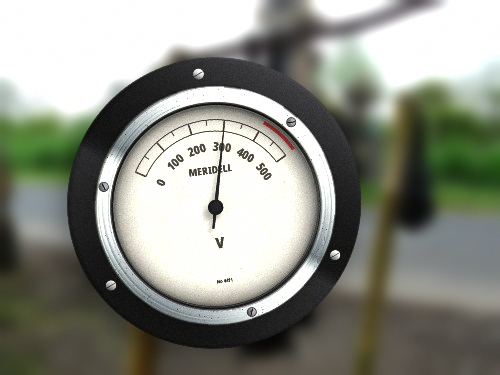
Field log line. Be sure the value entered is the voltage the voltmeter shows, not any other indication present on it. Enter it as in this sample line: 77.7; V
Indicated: 300; V
